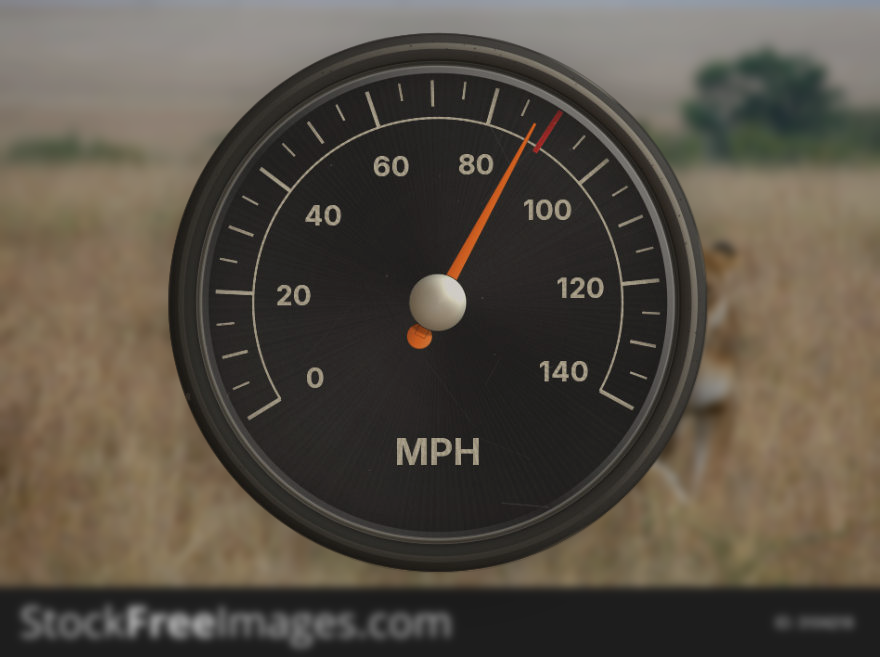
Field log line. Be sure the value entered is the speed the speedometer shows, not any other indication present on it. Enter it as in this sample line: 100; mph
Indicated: 87.5; mph
